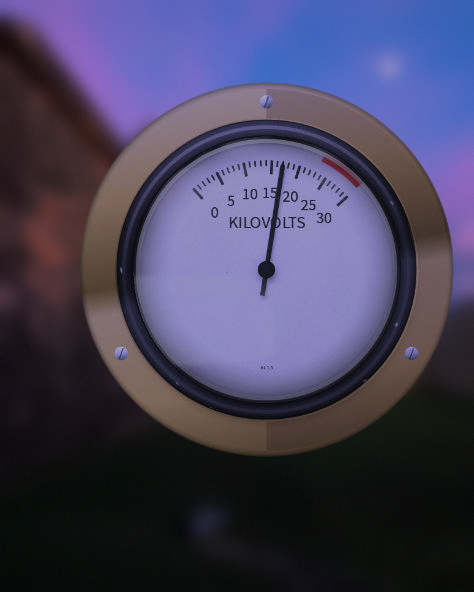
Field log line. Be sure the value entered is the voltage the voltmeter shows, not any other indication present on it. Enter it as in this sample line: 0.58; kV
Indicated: 17; kV
